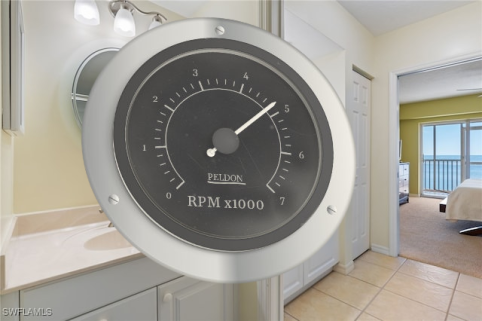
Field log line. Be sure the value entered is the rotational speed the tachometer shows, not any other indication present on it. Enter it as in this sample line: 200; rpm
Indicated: 4800; rpm
